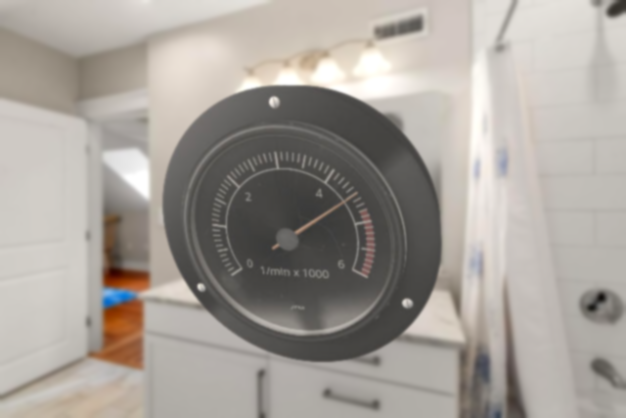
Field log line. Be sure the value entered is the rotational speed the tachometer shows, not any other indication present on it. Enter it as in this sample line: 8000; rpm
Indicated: 4500; rpm
